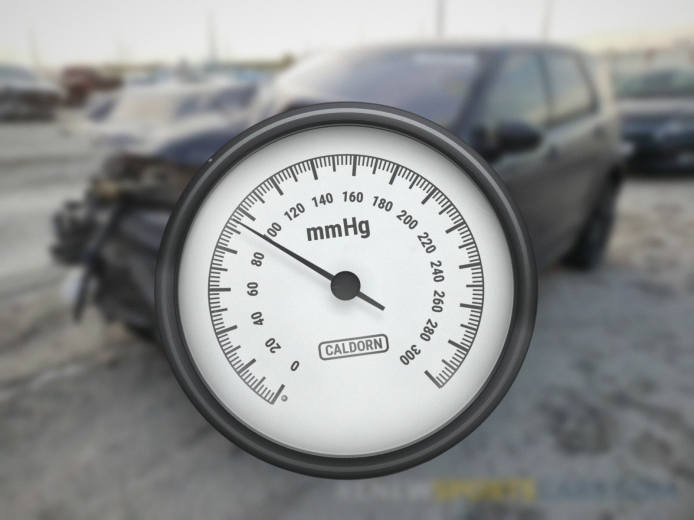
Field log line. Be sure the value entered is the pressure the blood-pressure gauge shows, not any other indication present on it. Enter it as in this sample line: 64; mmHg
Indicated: 94; mmHg
